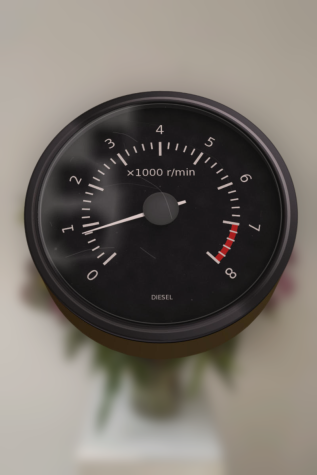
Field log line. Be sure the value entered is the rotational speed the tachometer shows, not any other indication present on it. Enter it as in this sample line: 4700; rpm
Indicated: 800; rpm
